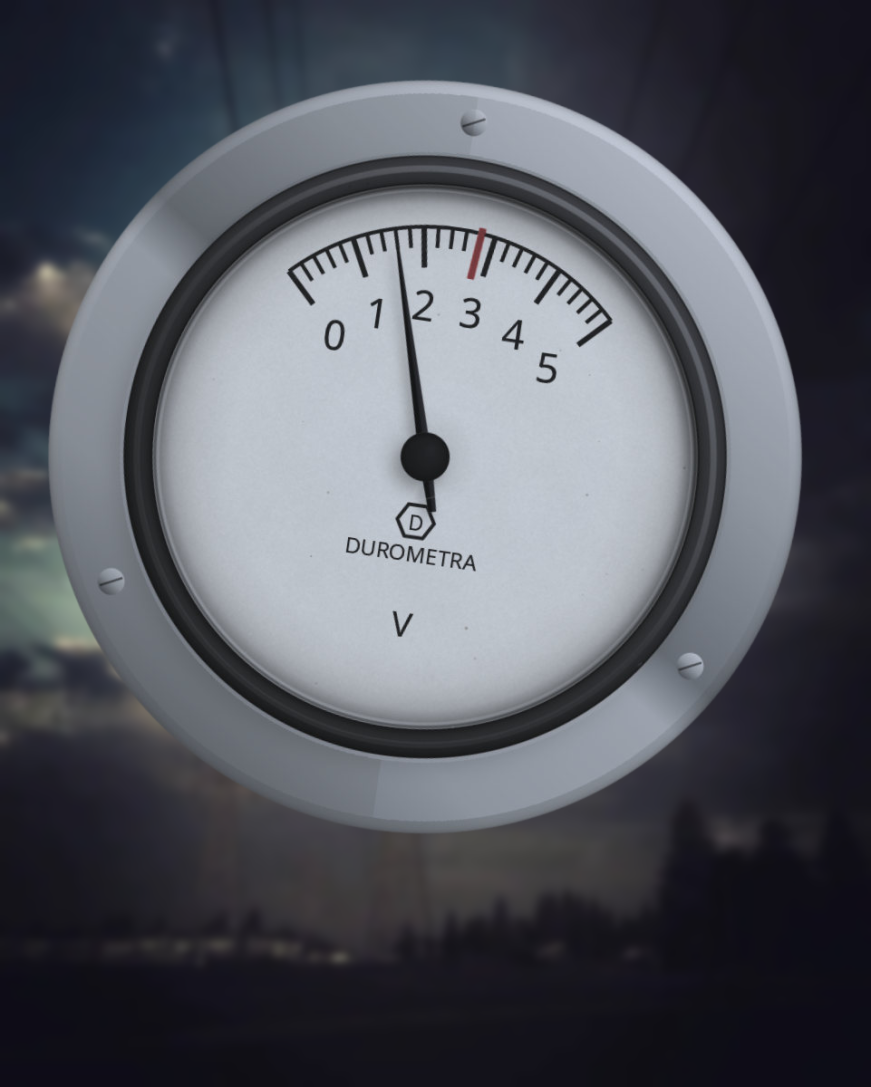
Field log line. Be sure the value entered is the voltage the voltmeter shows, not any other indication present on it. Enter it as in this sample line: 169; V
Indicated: 1.6; V
